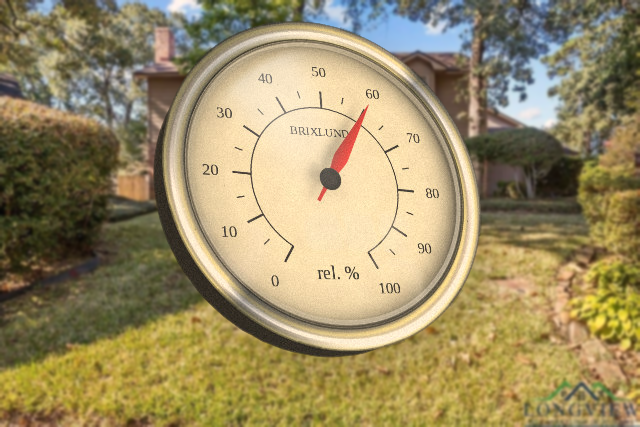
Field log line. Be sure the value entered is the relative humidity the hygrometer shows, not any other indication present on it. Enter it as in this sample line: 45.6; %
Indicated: 60; %
